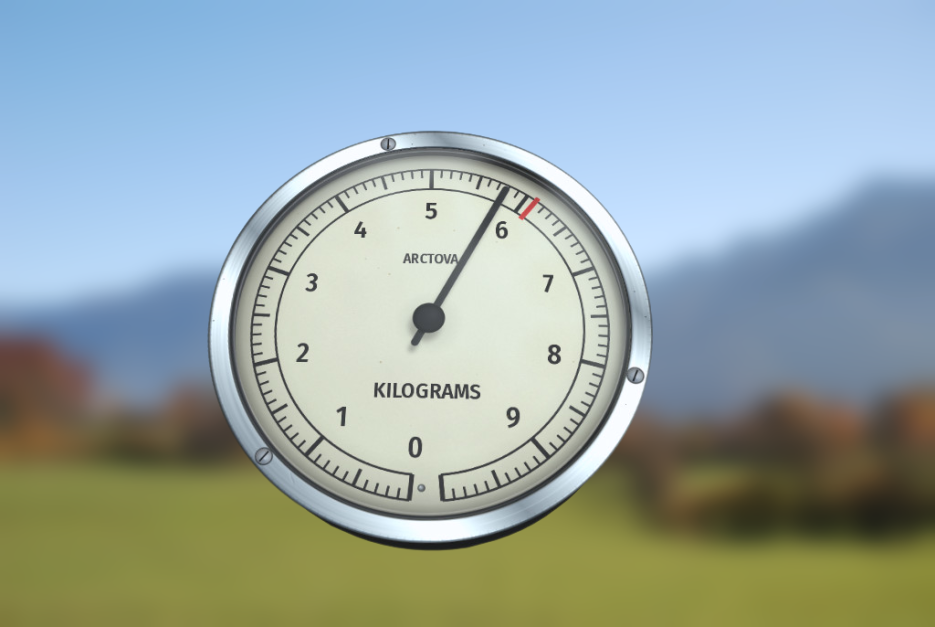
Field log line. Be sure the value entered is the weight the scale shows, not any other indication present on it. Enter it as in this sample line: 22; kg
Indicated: 5.8; kg
